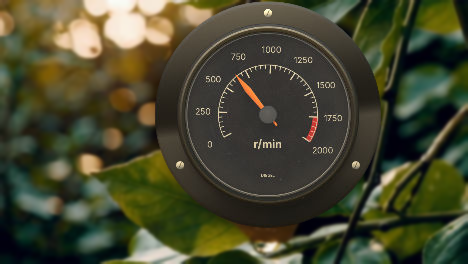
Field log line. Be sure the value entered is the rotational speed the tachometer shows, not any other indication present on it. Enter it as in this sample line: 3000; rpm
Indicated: 650; rpm
